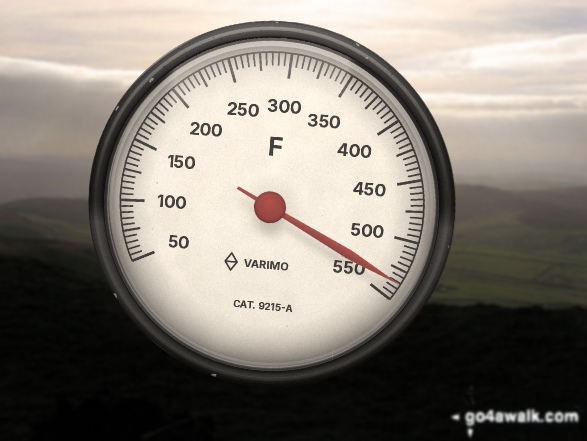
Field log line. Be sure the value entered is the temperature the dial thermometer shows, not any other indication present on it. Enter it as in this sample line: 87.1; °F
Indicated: 535; °F
